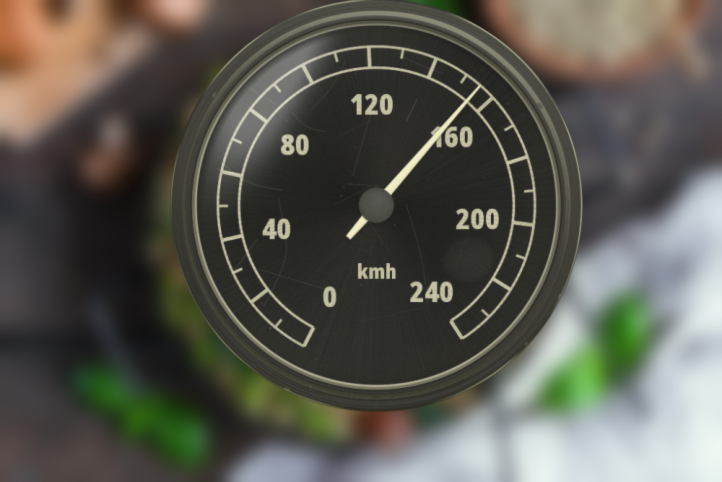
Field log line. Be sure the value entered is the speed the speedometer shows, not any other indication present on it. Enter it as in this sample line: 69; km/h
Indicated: 155; km/h
